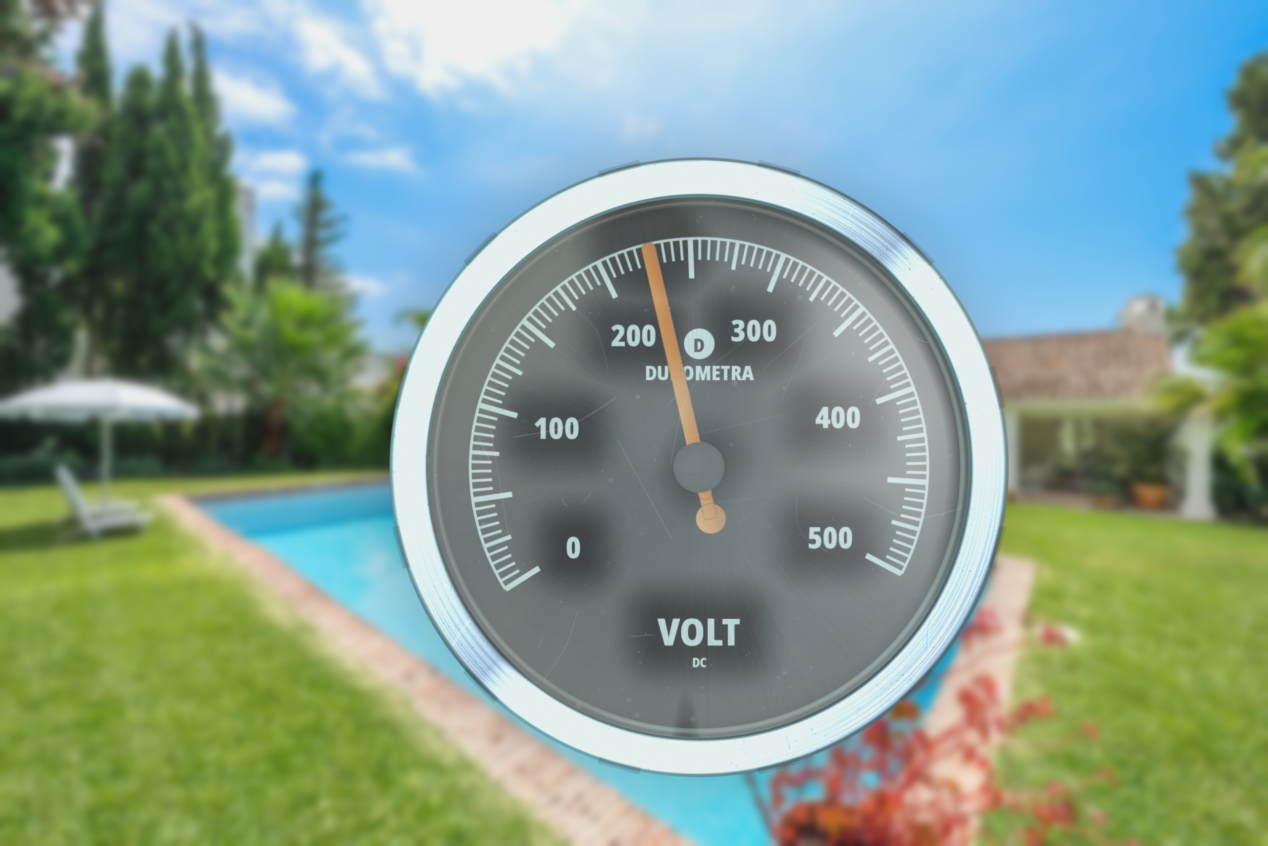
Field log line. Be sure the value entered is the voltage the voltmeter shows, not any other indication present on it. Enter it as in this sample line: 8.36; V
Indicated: 227.5; V
